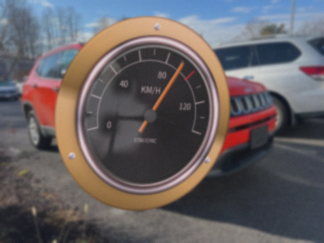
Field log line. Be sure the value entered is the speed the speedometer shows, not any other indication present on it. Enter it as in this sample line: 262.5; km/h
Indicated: 90; km/h
